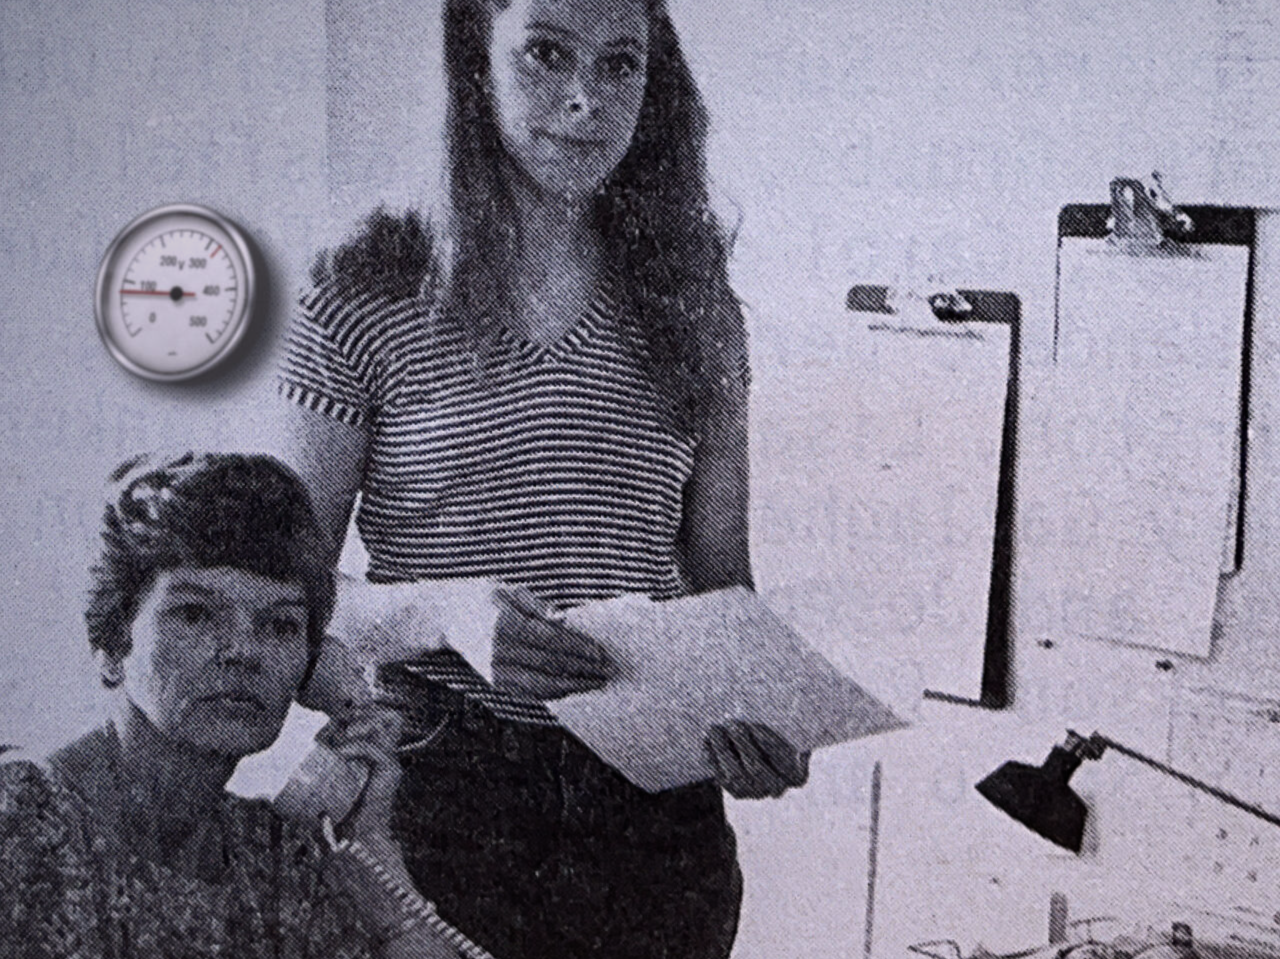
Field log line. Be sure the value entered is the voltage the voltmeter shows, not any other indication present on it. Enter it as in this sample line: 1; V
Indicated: 80; V
